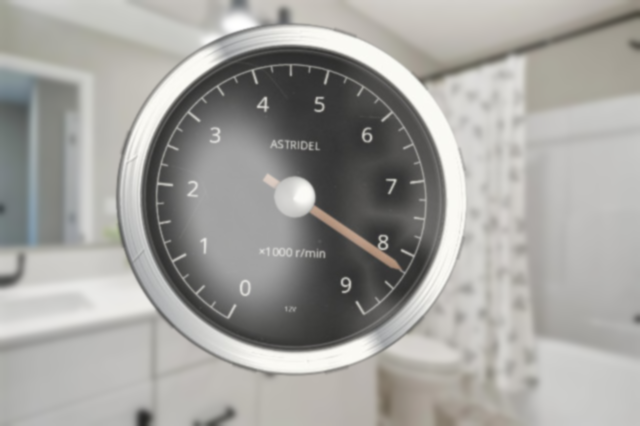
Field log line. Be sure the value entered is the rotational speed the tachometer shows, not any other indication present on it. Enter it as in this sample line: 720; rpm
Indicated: 8250; rpm
